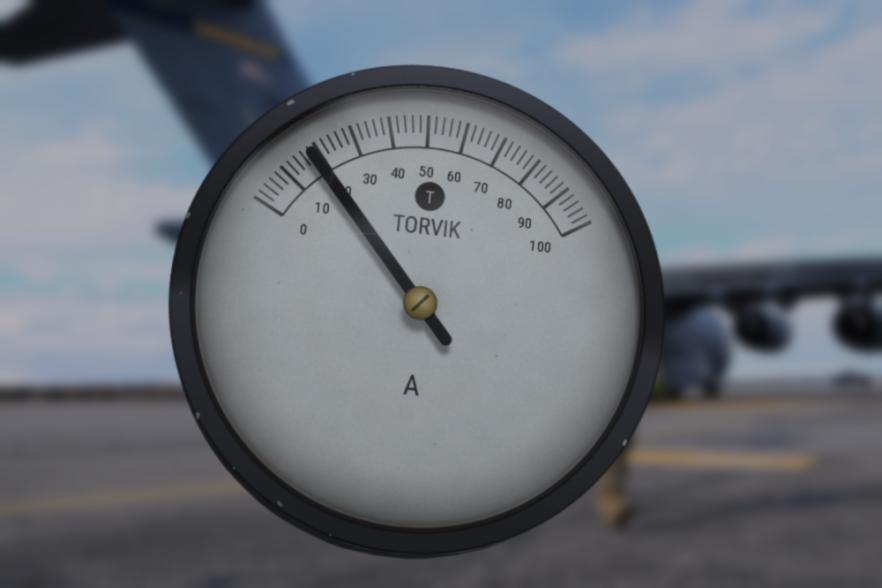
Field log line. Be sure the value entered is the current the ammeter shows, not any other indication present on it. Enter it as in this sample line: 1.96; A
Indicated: 18; A
